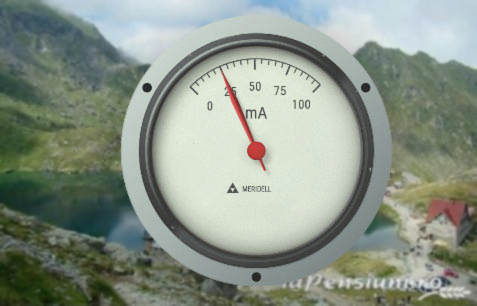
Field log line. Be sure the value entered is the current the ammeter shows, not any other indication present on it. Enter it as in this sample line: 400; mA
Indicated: 25; mA
